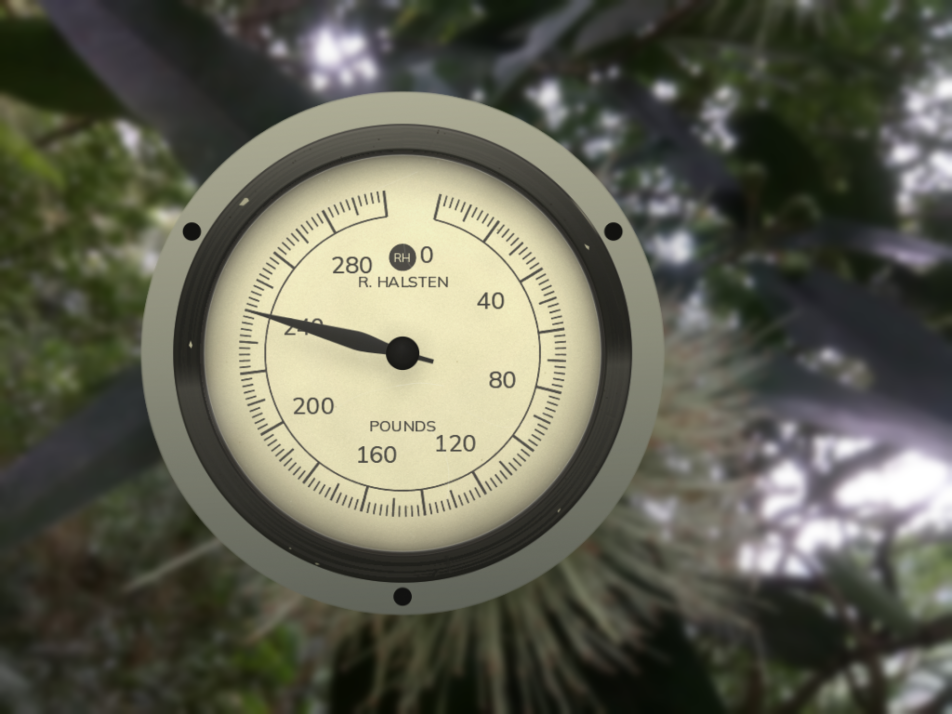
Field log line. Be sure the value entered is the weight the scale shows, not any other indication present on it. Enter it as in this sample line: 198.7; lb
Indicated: 240; lb
